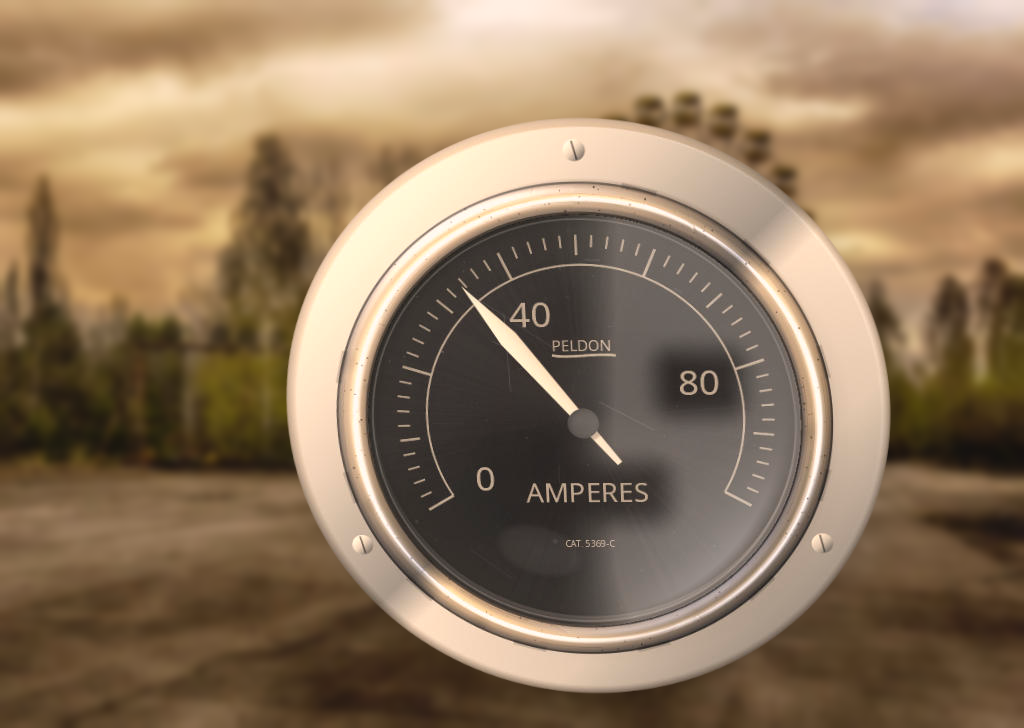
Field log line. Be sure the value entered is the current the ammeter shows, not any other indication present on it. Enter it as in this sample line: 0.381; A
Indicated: 34; A
